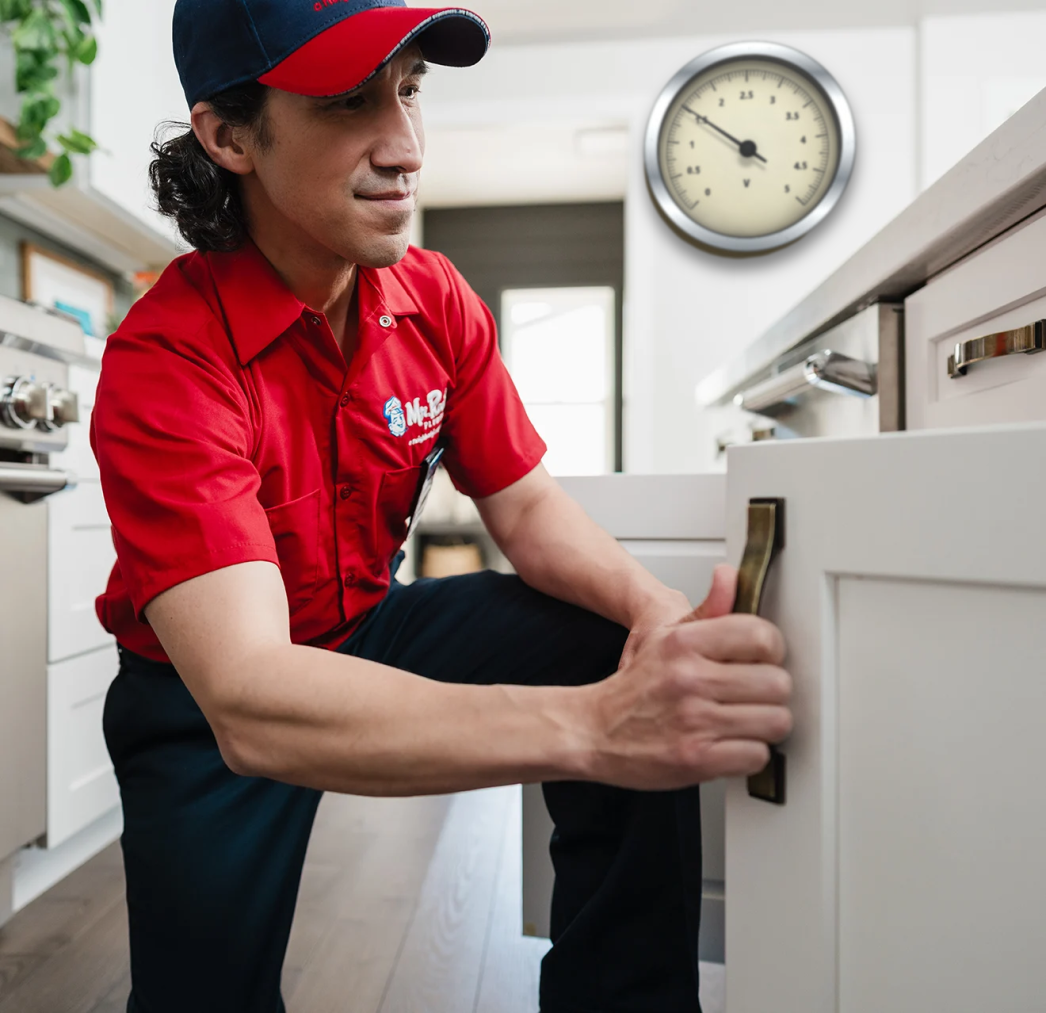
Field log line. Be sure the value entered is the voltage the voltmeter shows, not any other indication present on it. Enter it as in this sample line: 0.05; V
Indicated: 1.5; V
